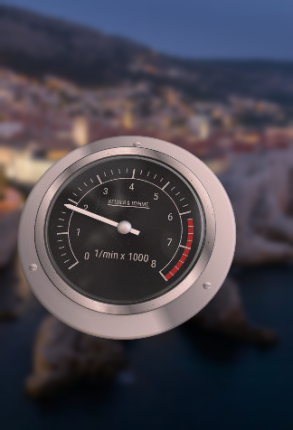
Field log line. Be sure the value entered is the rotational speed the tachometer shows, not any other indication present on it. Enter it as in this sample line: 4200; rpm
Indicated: 1800; rpm
